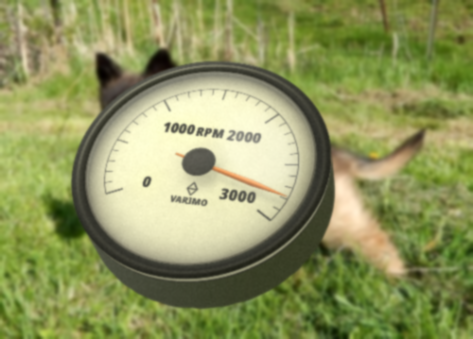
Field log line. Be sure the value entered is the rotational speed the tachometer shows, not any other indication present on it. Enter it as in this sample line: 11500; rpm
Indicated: 2800; rpm
